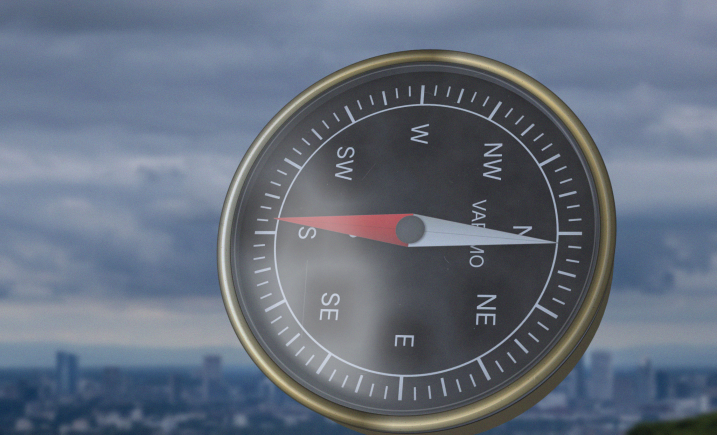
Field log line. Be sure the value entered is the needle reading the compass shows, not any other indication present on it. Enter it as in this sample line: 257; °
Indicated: 185; °
